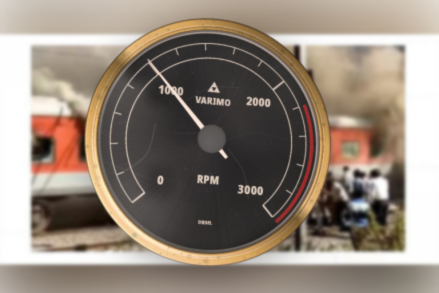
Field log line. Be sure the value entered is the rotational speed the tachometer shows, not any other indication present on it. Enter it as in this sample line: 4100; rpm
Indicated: 1000; rpm
